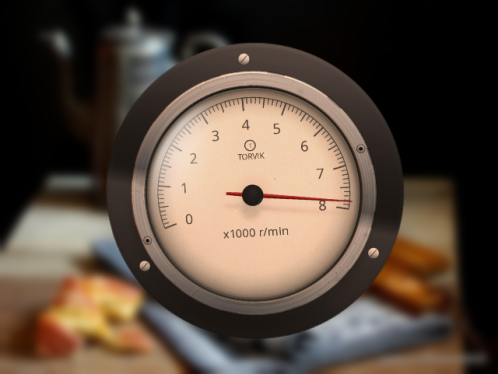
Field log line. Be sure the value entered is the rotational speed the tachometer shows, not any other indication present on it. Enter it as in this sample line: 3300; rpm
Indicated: 7800; rpm
